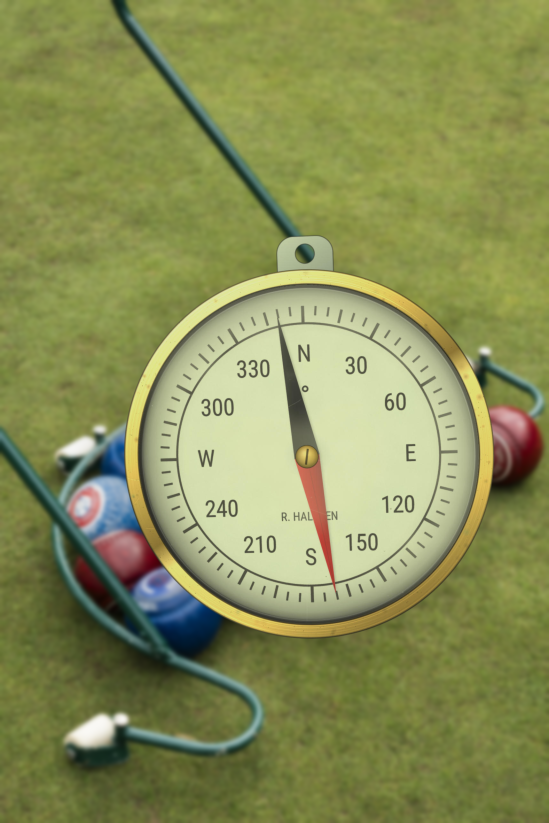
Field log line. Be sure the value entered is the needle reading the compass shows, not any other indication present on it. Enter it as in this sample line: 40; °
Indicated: 170; °
